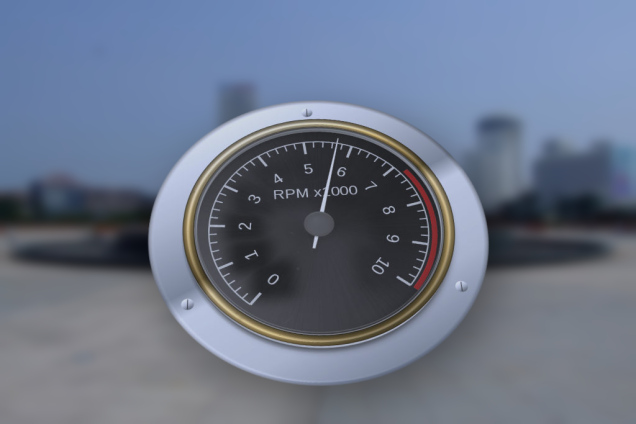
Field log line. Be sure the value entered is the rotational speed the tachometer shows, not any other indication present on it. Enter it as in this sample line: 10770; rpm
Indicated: 5700; rpm
